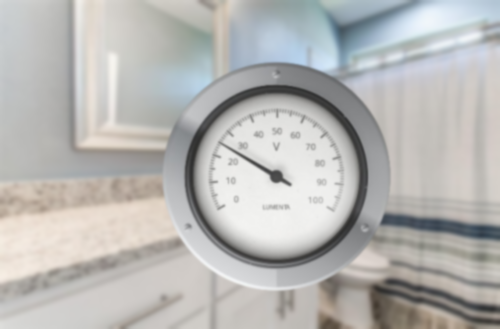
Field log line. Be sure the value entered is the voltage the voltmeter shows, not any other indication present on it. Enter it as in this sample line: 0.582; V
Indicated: 25; V
